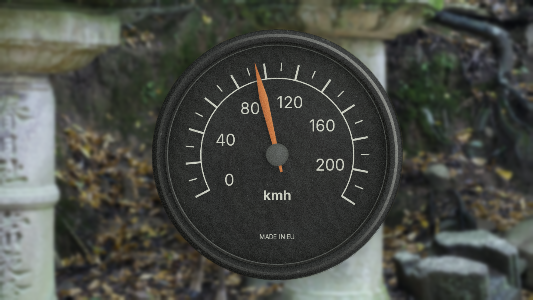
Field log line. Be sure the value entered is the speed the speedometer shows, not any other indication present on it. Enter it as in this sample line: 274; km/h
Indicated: 95; km/h
